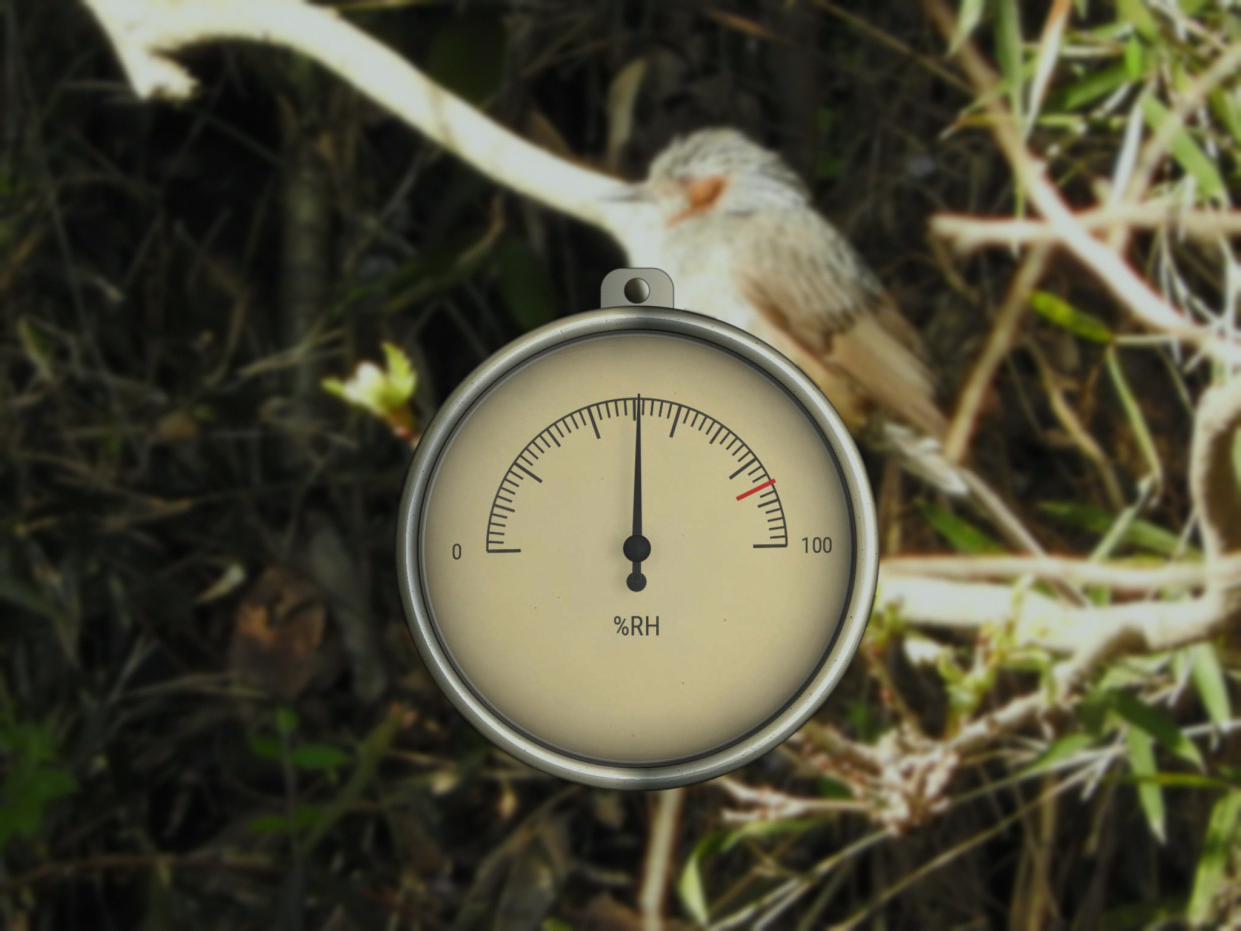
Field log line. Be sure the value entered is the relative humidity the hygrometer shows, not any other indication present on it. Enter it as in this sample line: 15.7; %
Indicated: 51; %
